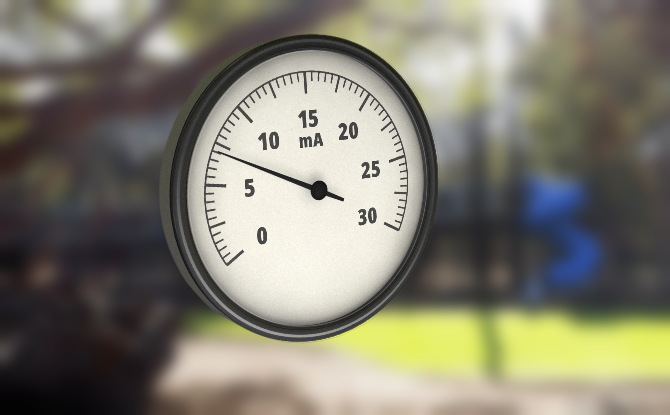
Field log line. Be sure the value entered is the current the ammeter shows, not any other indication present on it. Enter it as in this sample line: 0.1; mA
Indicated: 7; mA
